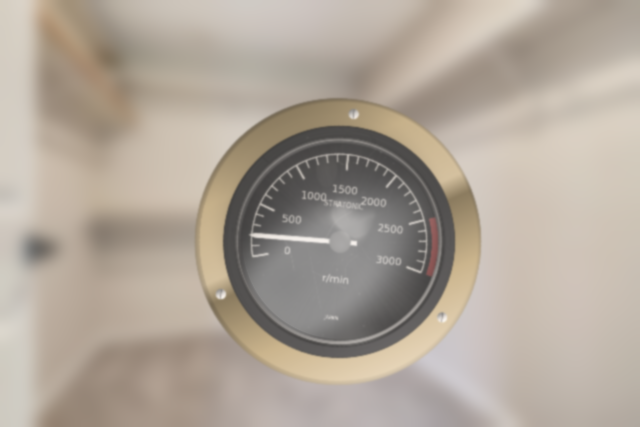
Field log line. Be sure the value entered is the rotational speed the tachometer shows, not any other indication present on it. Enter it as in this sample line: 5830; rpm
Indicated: 200; rpm
